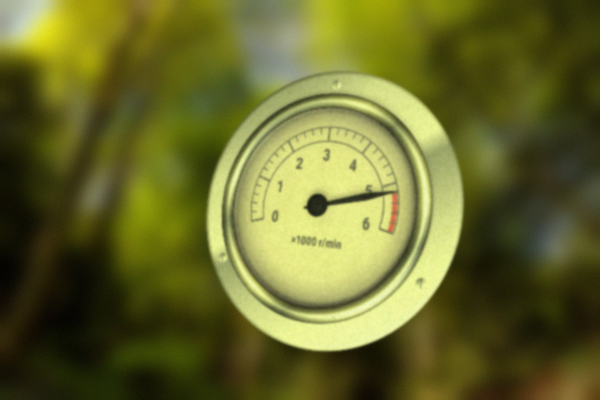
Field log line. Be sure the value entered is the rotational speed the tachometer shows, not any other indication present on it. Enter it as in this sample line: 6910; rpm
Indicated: 5200; rpm
